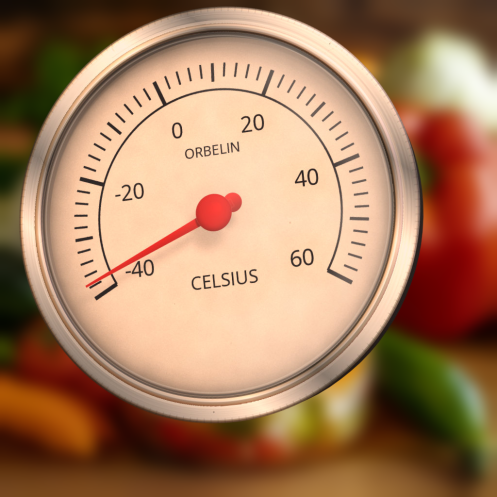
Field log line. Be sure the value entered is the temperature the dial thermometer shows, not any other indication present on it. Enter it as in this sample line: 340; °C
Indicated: -38; °C
